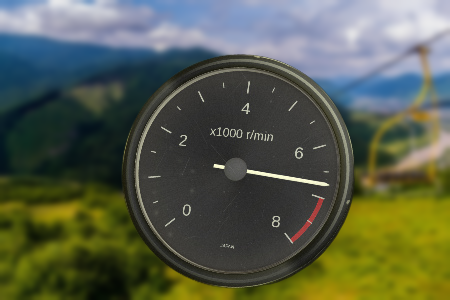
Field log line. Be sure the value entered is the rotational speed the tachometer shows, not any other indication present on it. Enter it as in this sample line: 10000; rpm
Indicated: 6750; rpm
